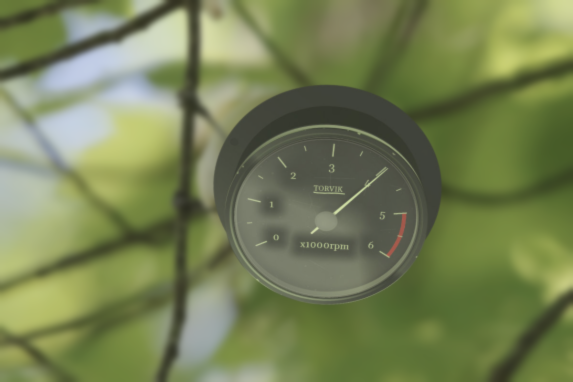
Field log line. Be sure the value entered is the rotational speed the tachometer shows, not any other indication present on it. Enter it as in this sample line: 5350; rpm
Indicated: 4000; rpm
